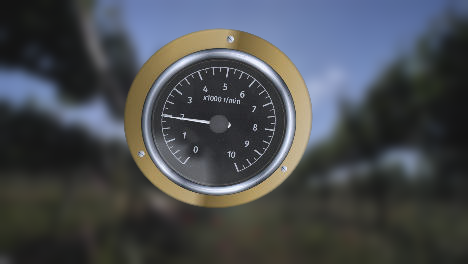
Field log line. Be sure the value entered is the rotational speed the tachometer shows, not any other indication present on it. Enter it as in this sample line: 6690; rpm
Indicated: 2000; rpm
